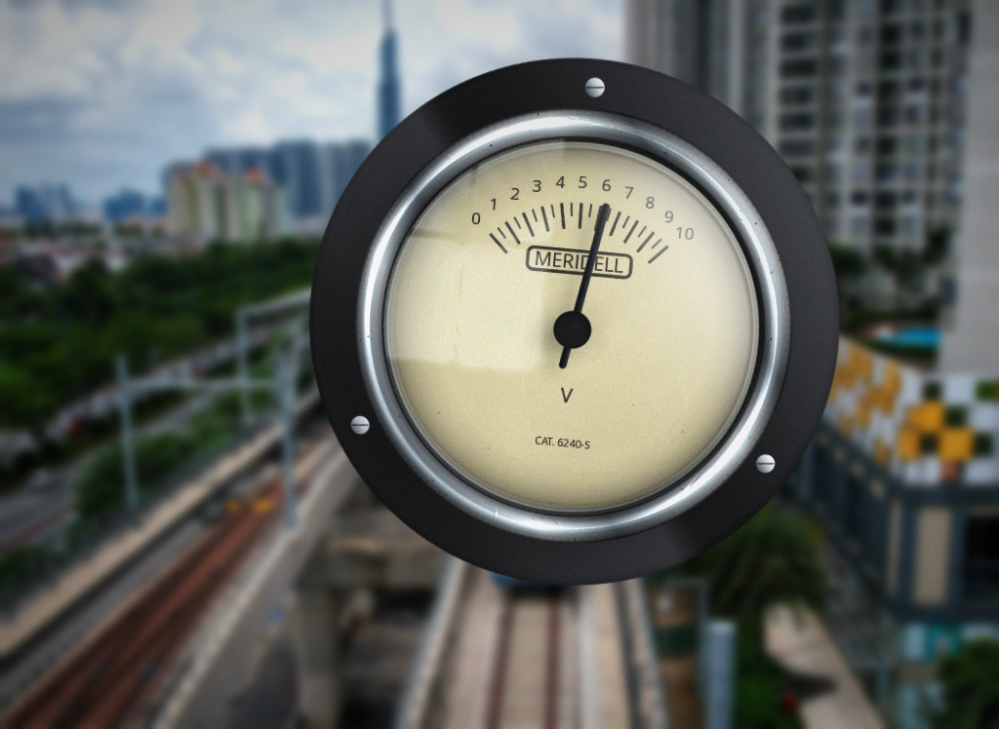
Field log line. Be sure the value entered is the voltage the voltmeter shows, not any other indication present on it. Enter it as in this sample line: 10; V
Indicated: 6.25; V
